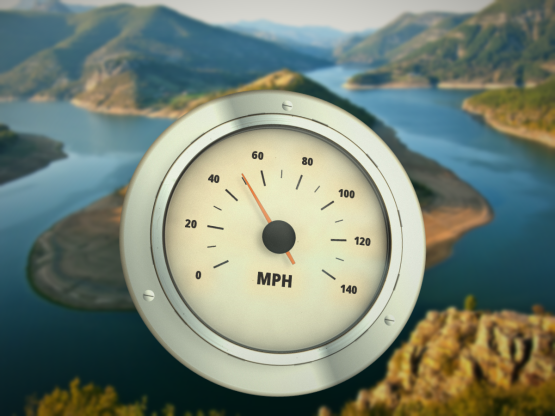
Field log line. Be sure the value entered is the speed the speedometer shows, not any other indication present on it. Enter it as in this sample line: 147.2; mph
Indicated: 50; mph
